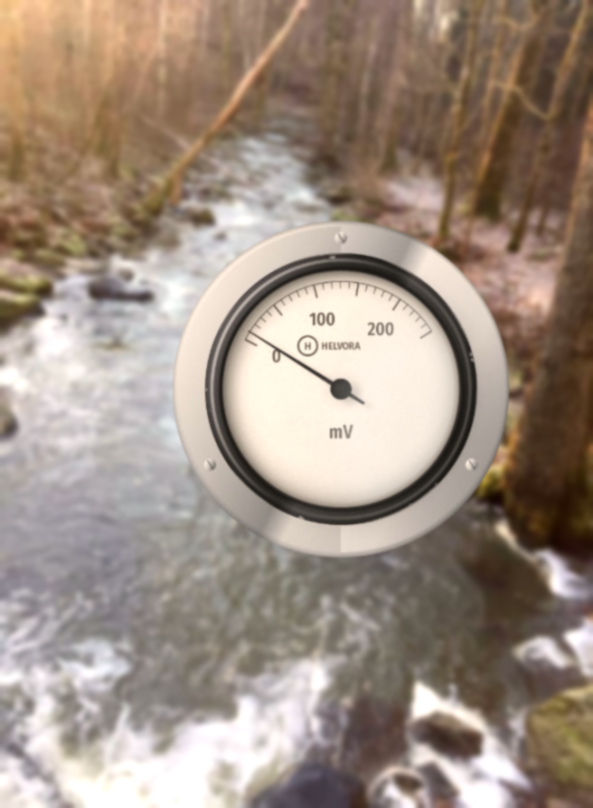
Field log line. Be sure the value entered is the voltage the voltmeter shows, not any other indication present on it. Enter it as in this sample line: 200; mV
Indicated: 10; mV
